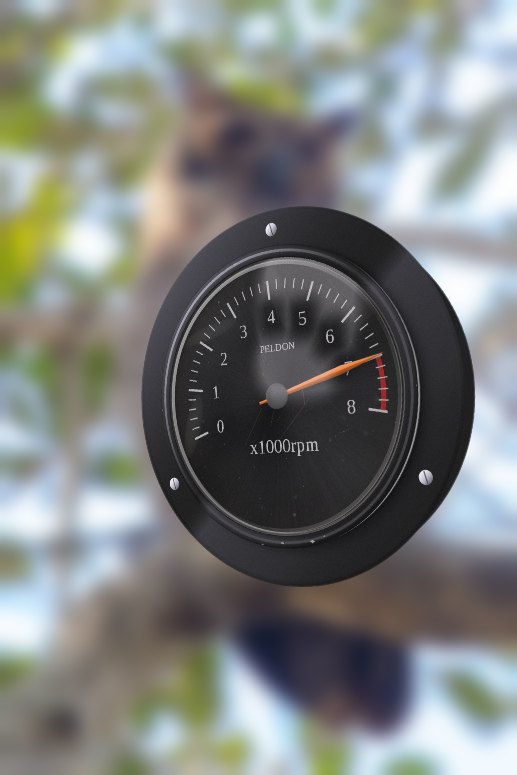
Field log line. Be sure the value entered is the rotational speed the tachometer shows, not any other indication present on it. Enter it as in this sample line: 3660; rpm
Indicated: 7000; rpm
